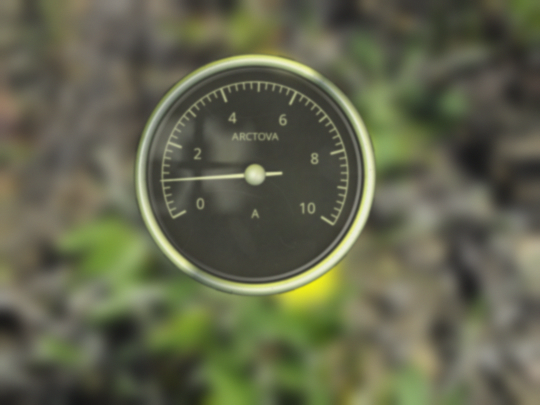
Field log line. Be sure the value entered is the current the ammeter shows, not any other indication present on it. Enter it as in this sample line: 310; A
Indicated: 1; A
